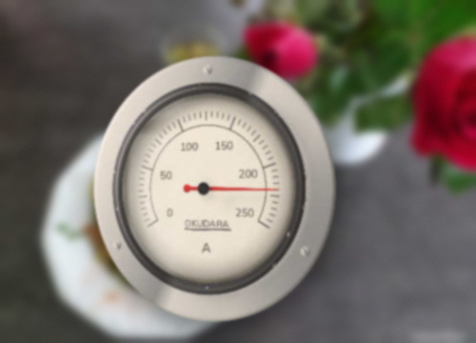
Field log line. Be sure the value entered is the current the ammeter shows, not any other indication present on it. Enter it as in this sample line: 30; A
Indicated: 220; A
